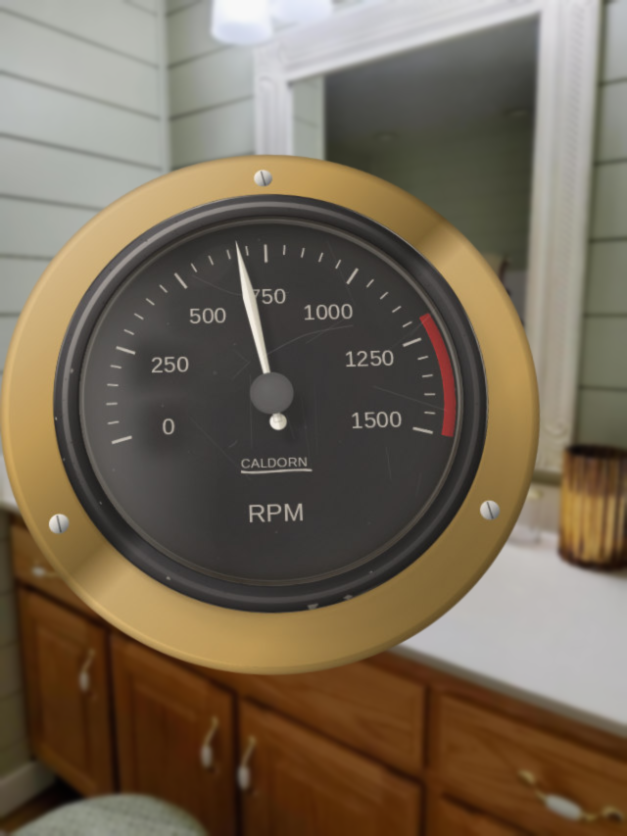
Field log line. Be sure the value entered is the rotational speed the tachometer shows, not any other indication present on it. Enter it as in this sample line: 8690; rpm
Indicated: 675; rpm
